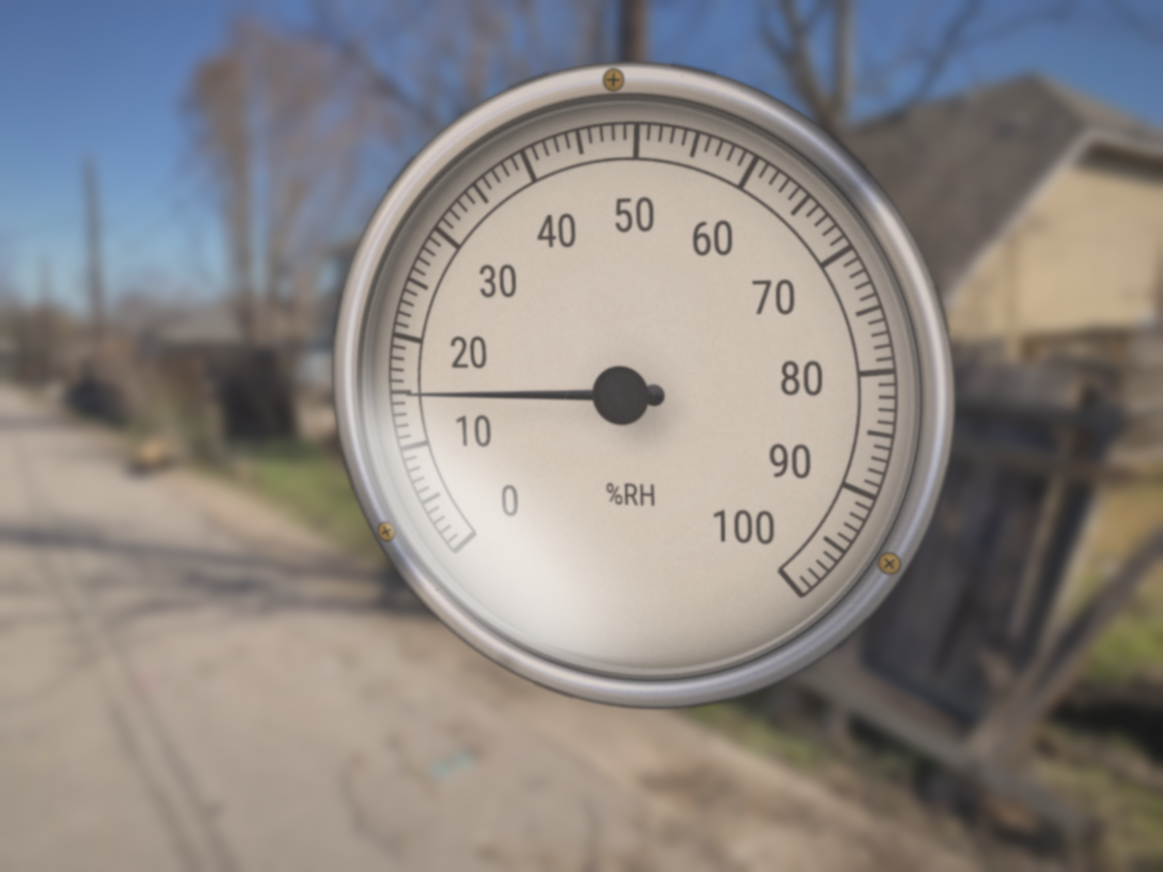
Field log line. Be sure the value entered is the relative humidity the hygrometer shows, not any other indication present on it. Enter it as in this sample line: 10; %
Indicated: 15; %
